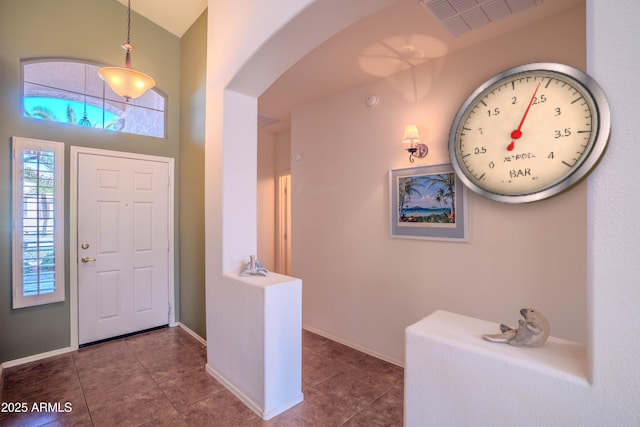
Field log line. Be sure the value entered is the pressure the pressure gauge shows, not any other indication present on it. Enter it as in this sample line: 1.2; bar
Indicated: 2.4; bar
